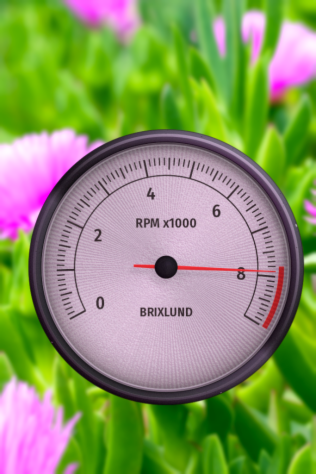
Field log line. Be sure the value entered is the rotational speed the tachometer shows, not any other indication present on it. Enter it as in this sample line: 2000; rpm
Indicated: 7900; rpm
